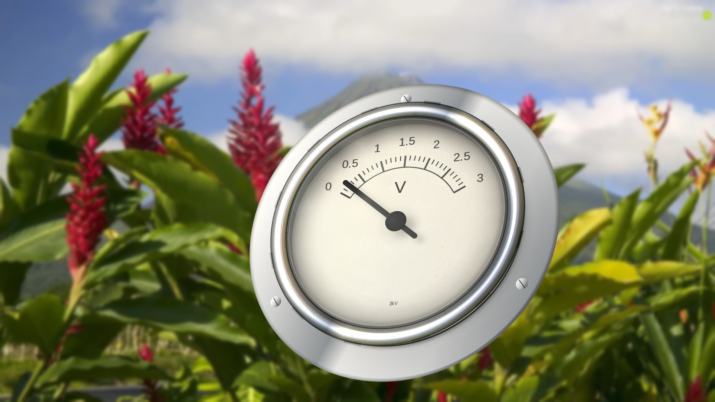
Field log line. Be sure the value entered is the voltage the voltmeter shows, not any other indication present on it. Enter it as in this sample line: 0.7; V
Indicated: 0.2; V
